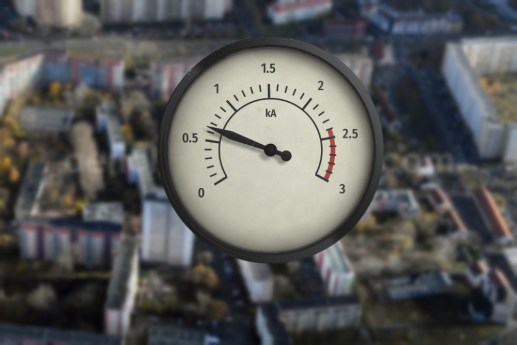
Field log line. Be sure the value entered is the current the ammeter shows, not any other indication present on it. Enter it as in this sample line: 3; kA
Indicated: 0.65; kA
